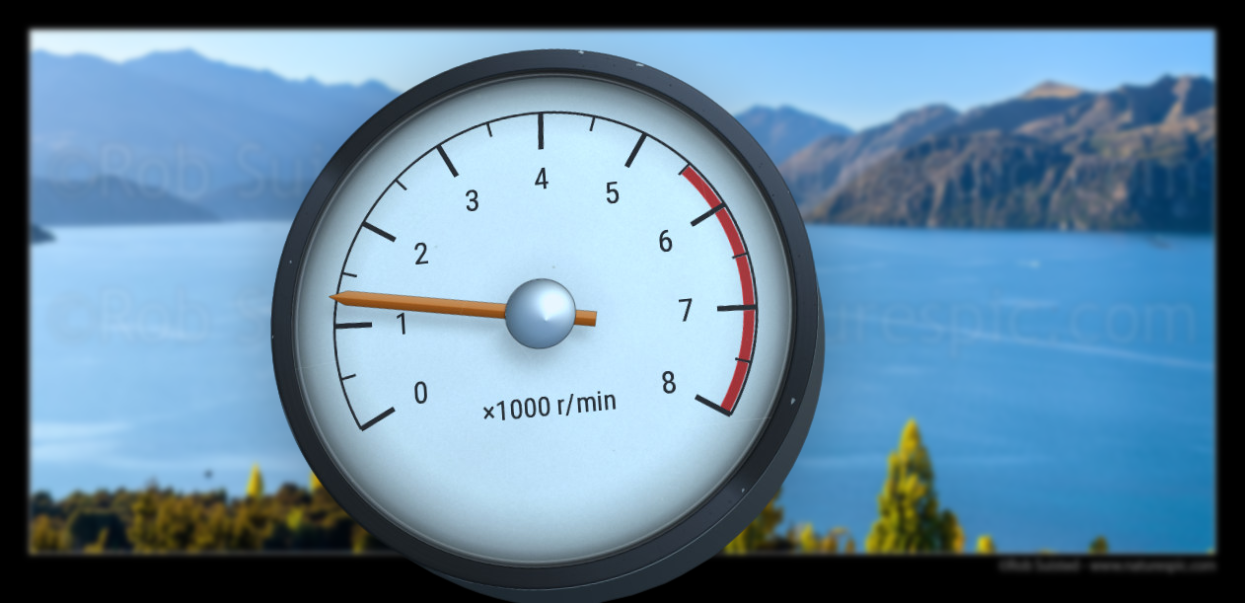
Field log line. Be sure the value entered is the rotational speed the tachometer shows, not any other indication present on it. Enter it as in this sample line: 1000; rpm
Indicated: 1250; rpm
